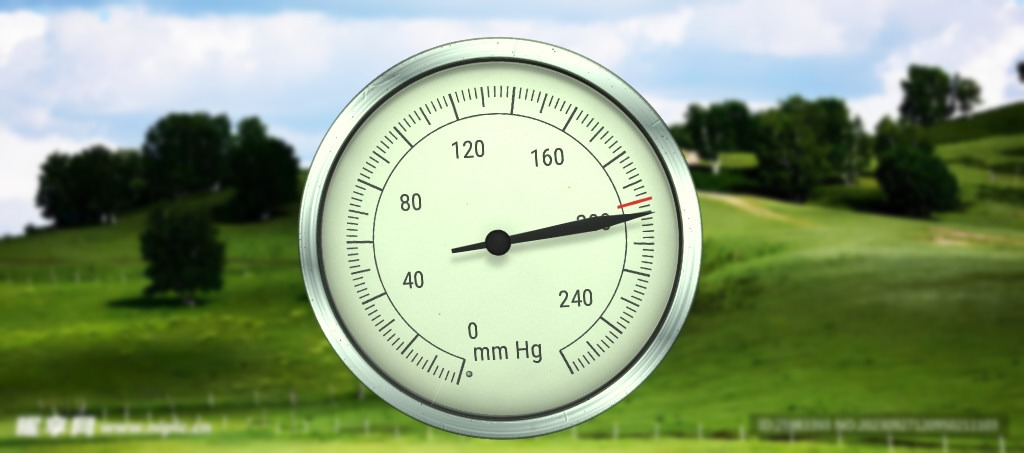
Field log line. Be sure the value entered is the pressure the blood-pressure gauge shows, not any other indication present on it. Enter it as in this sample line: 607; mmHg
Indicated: 200; mmHg
